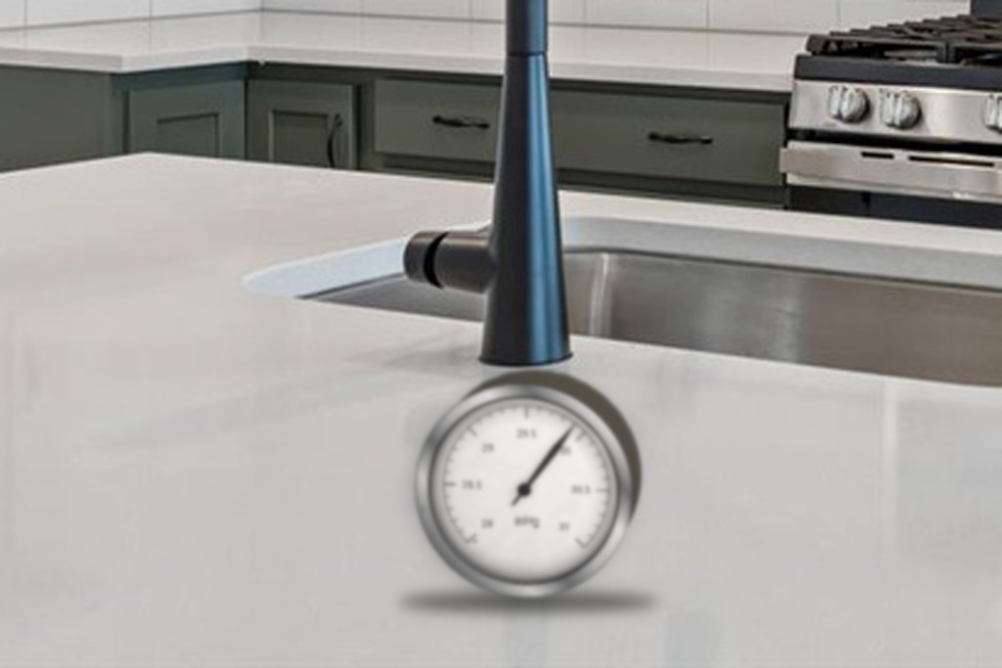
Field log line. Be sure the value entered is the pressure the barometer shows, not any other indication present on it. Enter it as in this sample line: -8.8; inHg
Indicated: 29.9; inHg
